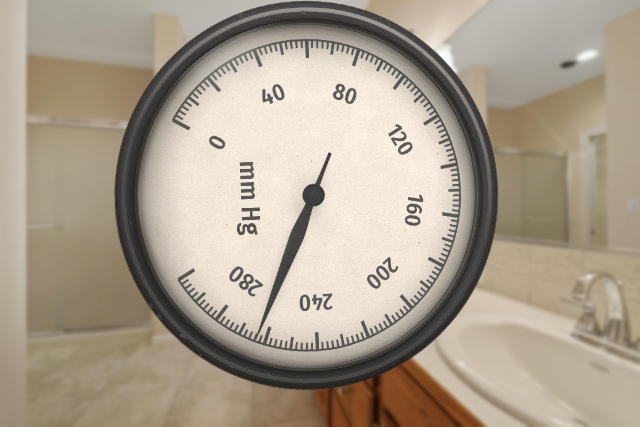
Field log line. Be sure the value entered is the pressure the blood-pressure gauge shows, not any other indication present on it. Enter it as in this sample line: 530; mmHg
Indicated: 264; mmHg
